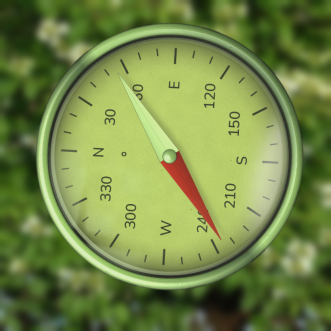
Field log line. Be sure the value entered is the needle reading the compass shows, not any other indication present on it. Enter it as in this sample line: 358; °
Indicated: 235; °
